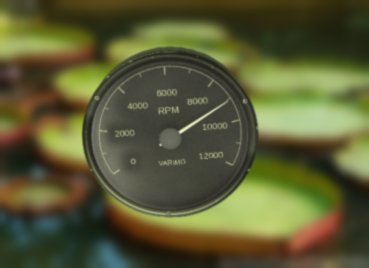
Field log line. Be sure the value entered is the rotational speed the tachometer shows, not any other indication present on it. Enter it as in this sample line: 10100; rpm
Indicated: 9000; rpm
